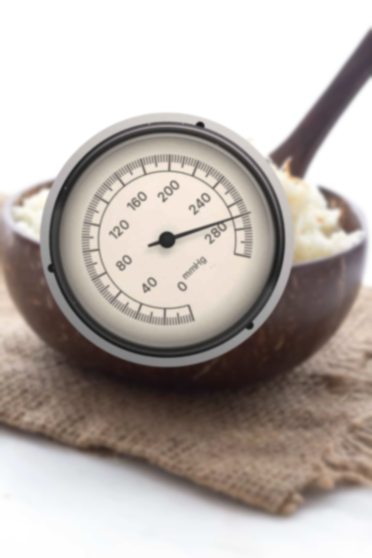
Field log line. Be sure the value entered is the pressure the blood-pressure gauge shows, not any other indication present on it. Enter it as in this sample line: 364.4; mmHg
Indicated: 270; mmHg
